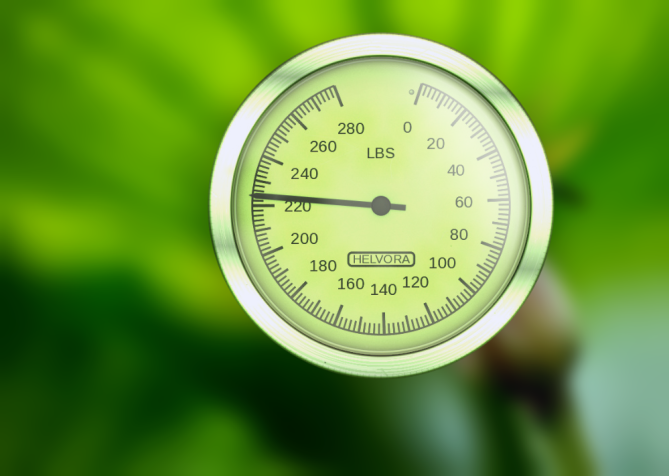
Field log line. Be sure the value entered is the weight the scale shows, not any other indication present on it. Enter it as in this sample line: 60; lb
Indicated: 224; lb
